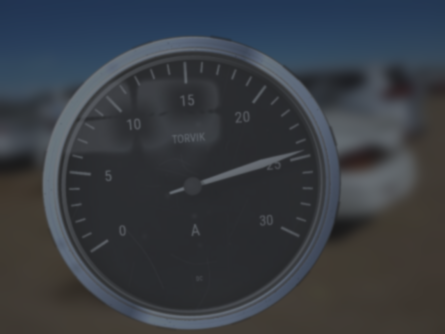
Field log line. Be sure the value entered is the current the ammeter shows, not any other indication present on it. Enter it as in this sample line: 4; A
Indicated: 24.5; A
